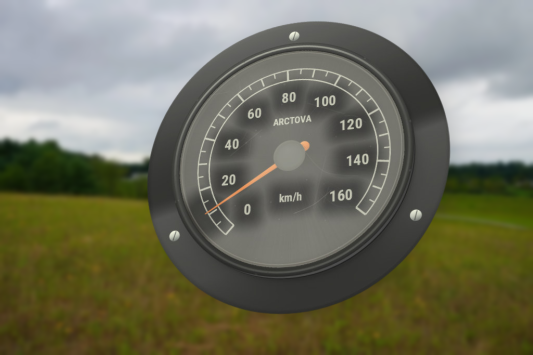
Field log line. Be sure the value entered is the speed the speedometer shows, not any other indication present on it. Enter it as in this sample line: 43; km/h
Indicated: 10; km/h
